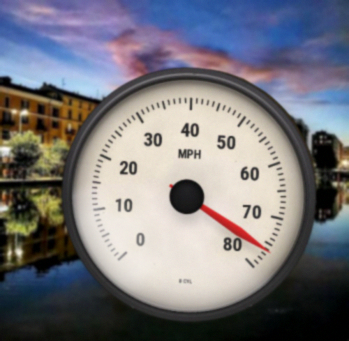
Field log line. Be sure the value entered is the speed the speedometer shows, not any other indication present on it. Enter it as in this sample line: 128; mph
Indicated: 76; mph
